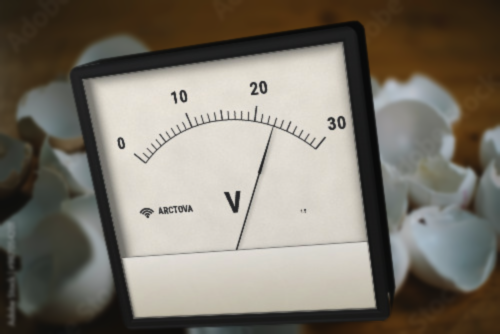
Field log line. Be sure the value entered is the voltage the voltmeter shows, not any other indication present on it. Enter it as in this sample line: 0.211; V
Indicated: 23; V
